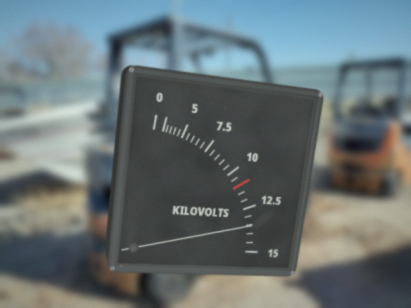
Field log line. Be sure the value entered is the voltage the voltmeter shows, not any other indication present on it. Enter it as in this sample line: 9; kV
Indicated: 13.5; kV
